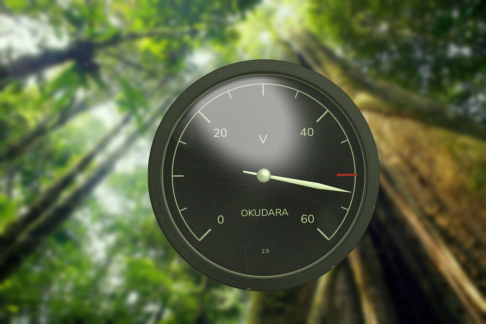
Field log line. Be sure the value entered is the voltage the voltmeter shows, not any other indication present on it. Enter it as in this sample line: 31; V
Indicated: 52.5; V
